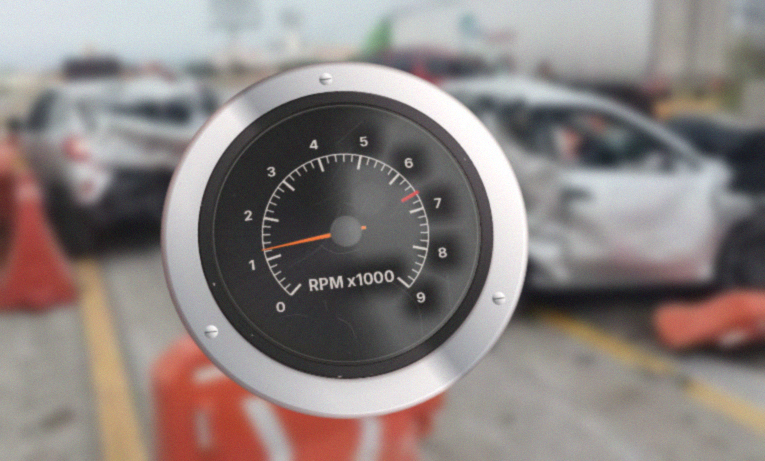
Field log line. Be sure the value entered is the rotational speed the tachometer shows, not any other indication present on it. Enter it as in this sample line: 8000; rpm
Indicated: 1200; rpm
